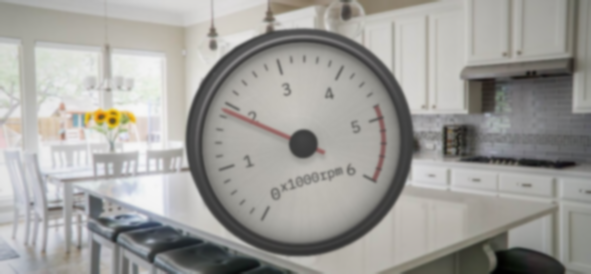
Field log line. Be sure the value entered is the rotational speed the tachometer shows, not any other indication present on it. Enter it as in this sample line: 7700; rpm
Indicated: 1900; rpm
